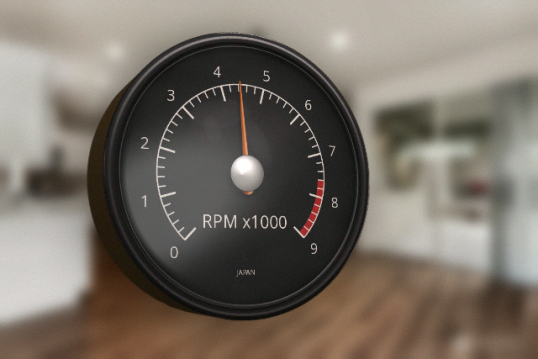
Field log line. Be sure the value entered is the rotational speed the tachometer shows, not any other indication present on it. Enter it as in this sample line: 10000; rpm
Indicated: 4400; rpm
